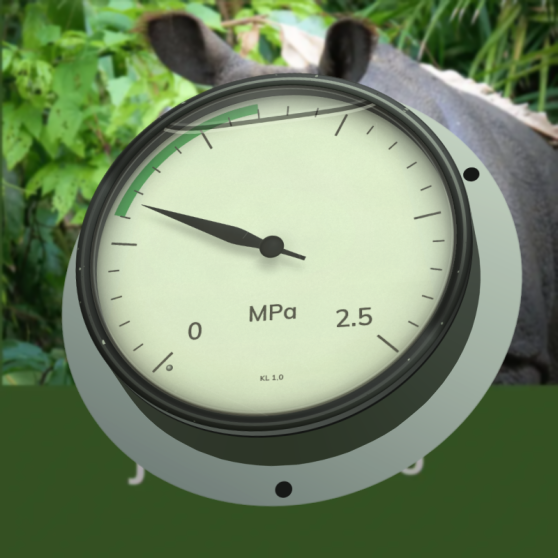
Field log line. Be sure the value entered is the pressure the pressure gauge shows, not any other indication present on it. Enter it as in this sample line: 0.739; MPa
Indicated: 0.65; MPa
